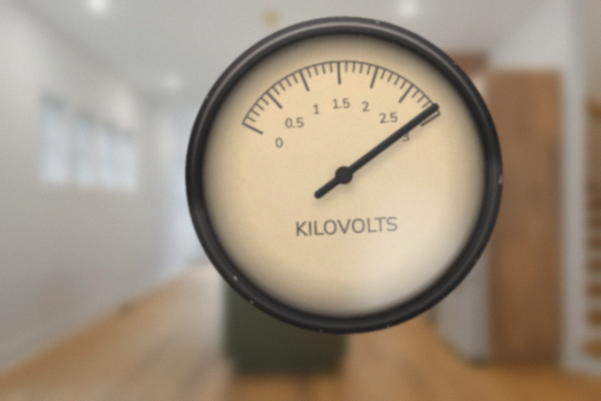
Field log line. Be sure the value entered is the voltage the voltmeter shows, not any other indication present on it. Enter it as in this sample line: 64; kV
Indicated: 2.9; kV
